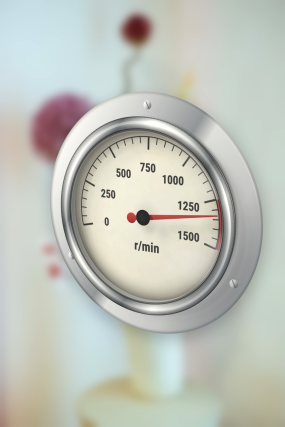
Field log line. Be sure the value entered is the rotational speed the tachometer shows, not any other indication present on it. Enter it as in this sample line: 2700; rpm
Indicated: 1325; rpm
